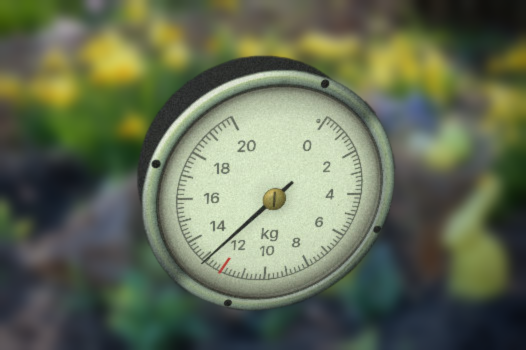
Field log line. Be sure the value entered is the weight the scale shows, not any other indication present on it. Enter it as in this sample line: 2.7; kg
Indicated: 13; kg
